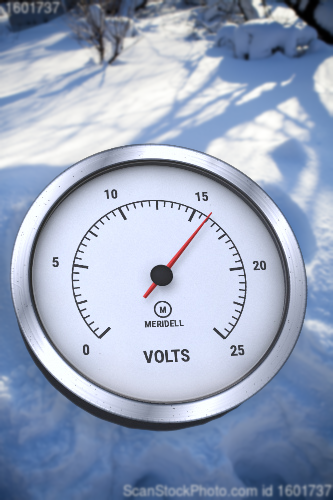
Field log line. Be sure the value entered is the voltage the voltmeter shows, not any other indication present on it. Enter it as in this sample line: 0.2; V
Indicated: 16; V
